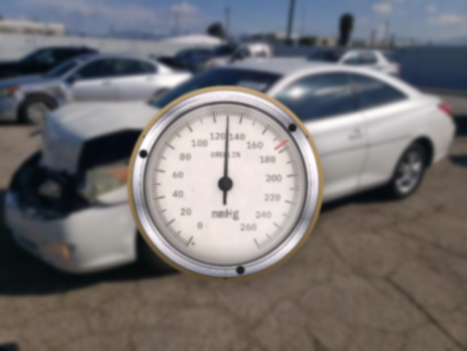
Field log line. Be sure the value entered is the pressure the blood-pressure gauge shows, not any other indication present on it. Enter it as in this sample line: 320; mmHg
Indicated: 130; mmHg
